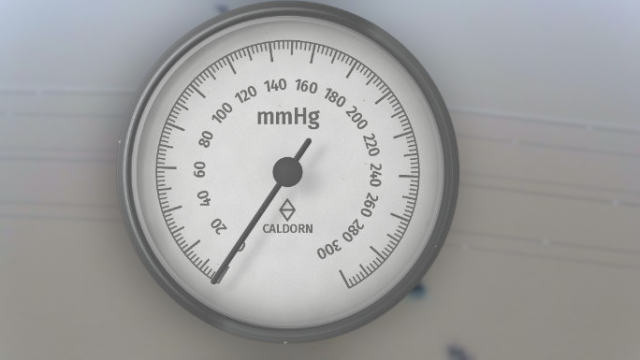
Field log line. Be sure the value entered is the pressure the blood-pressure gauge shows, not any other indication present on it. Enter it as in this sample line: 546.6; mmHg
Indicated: 2; mmHg
